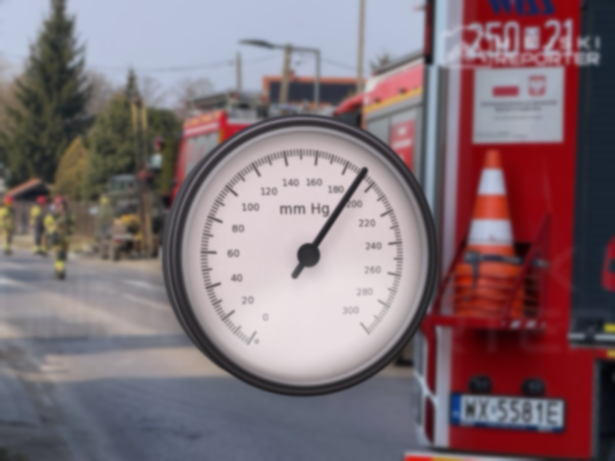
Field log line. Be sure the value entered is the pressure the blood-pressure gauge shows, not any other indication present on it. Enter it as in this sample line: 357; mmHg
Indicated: 190; mmHg
